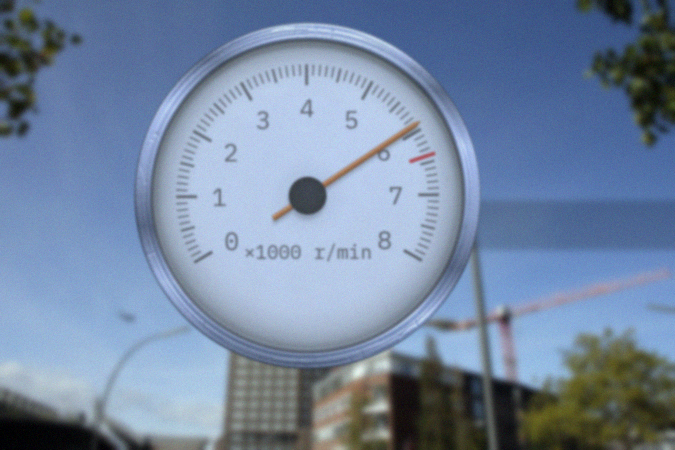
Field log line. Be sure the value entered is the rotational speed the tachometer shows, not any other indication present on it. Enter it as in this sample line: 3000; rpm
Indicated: 5900; rpm
